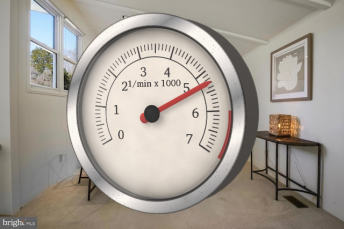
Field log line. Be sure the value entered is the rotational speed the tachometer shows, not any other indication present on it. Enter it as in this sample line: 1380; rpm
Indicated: 5300; rpm
